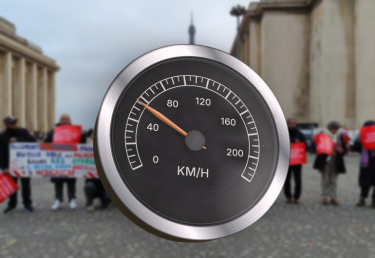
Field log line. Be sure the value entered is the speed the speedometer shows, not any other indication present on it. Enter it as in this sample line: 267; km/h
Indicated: 55; km/h
